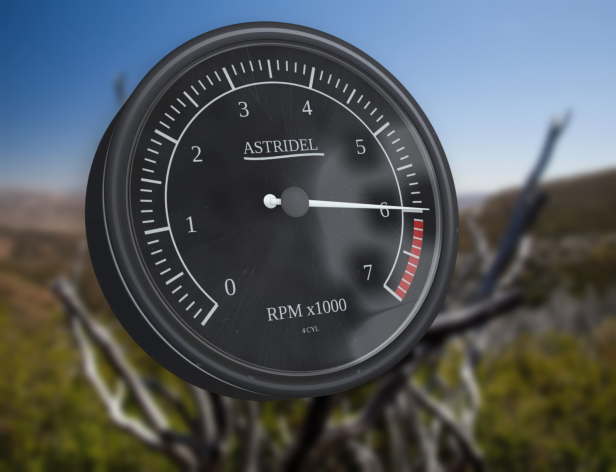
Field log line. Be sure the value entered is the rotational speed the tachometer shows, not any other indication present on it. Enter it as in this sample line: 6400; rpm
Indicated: 6000; rpm
